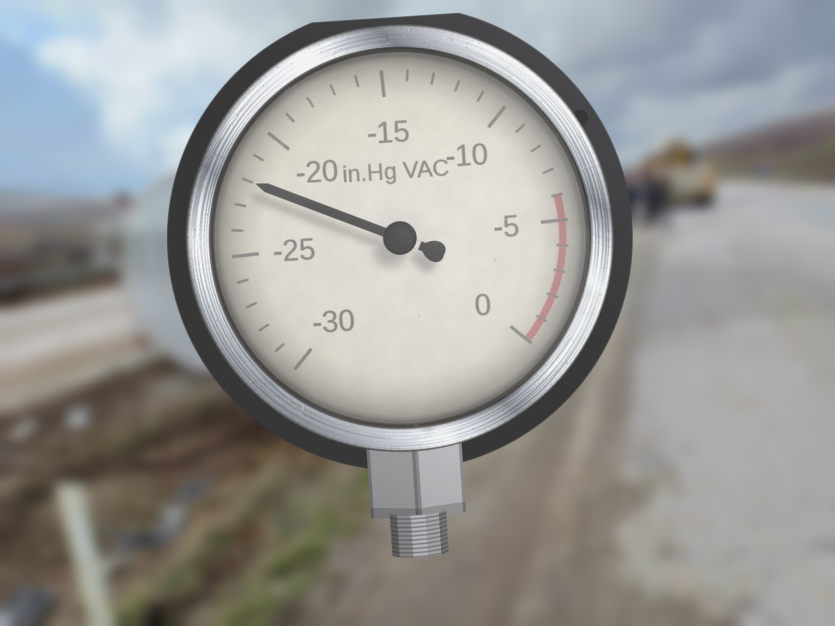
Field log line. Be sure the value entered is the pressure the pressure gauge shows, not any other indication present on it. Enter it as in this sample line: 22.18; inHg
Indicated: -22; inHg
